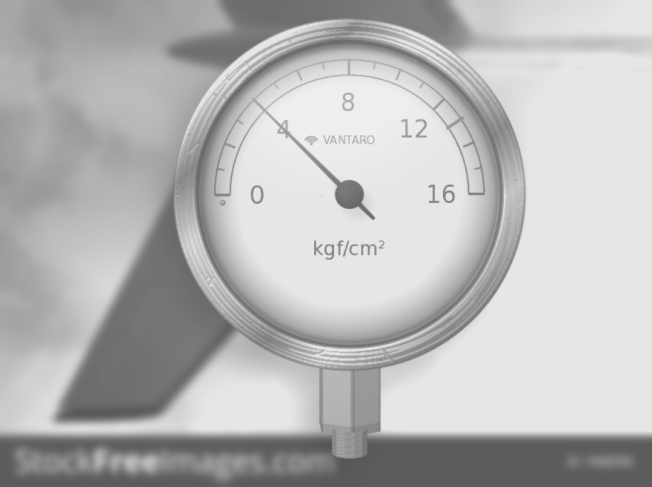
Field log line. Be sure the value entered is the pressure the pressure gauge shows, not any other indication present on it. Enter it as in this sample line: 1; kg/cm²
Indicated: 4; kg/cm²
